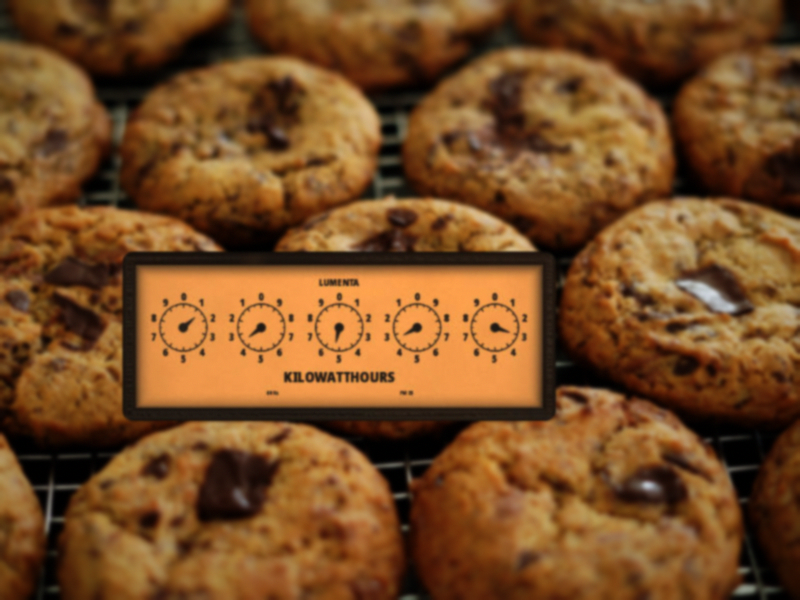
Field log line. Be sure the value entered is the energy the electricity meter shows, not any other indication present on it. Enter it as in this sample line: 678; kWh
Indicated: 13533; kWh
